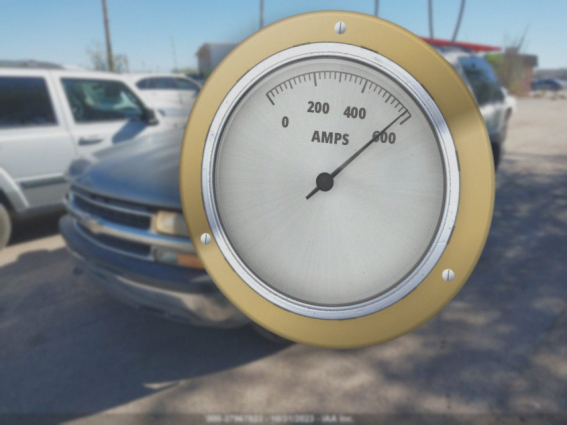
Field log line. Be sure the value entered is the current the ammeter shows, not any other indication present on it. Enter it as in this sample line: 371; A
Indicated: 580; A
